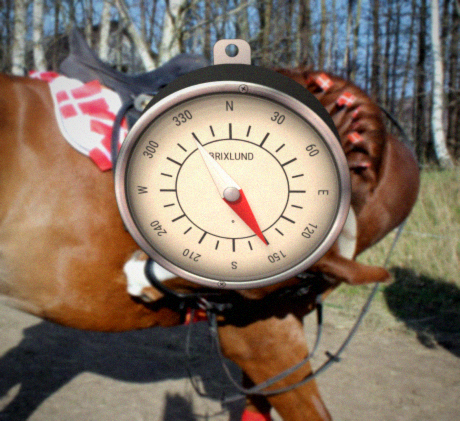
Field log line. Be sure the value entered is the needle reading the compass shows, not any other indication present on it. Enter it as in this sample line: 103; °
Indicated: 150; °
